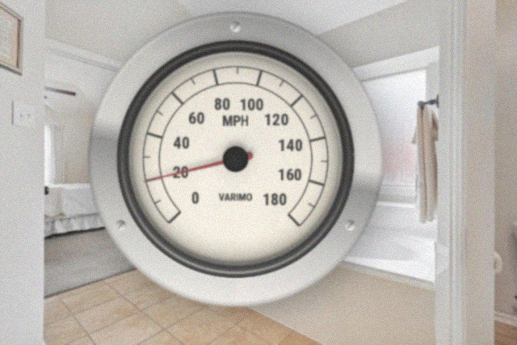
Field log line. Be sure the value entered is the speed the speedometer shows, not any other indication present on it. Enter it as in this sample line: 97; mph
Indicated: 20; mph
